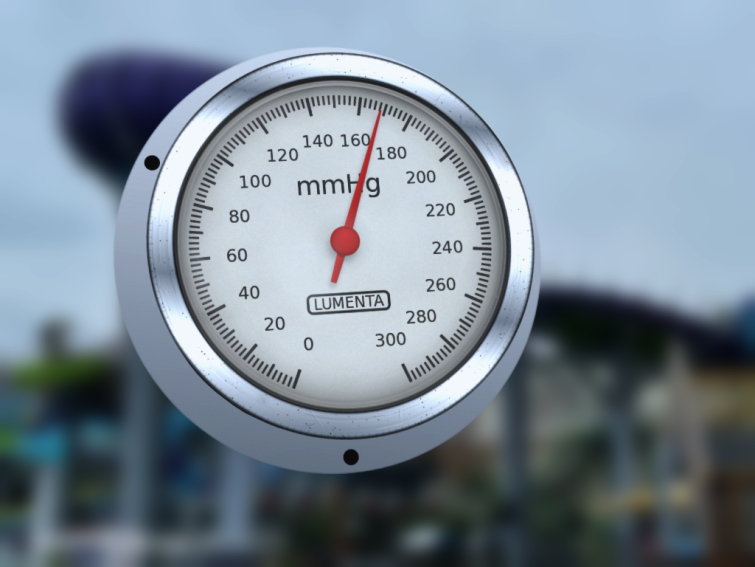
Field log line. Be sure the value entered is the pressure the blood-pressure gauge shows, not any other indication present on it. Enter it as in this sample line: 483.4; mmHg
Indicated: 168; mmHg
